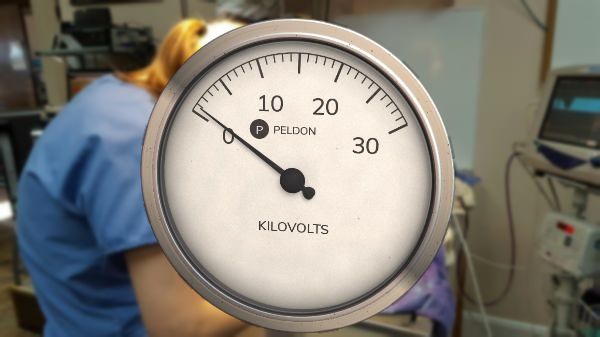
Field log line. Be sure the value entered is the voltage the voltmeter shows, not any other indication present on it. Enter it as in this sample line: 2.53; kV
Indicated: 1; kV
